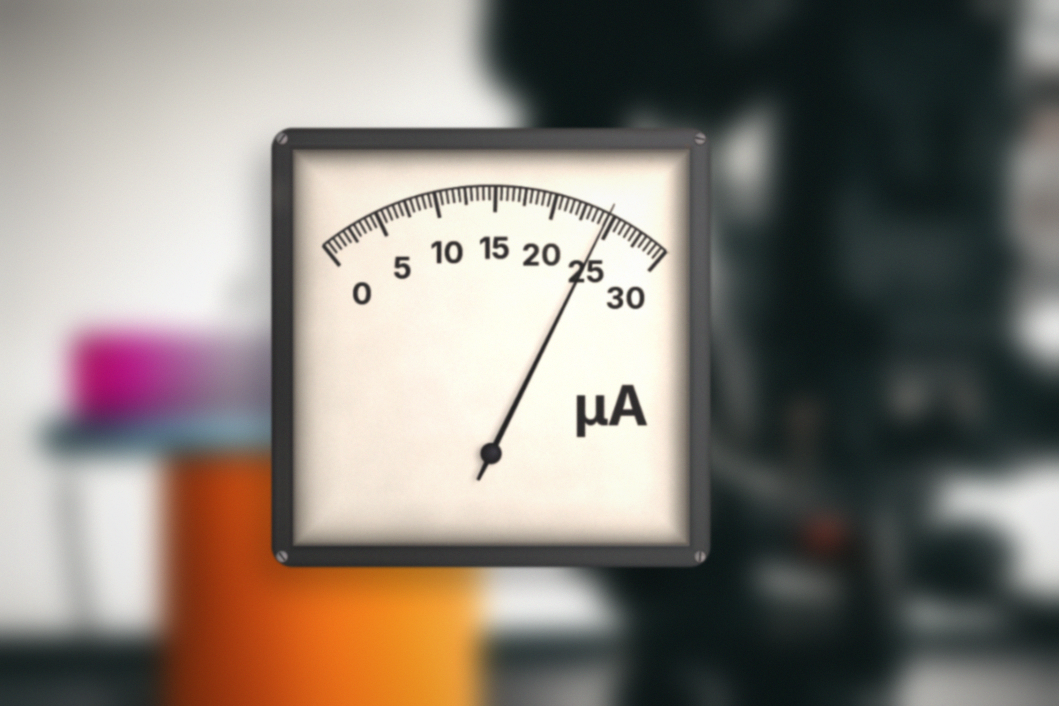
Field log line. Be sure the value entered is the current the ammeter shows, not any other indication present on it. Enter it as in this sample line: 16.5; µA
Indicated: 24.5; µA
